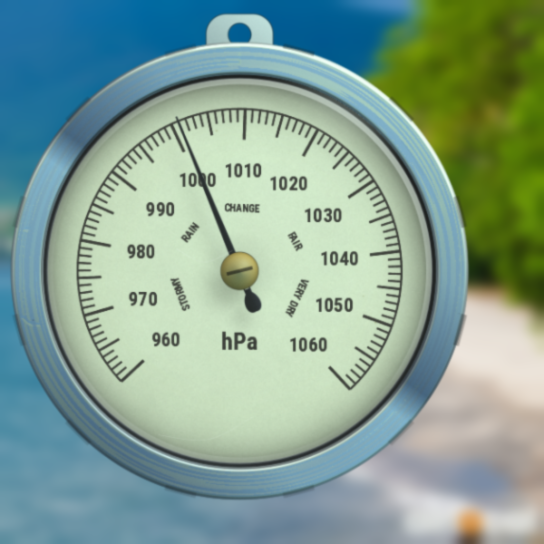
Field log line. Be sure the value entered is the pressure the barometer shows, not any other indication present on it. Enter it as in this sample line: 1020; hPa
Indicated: 1001; hPa
